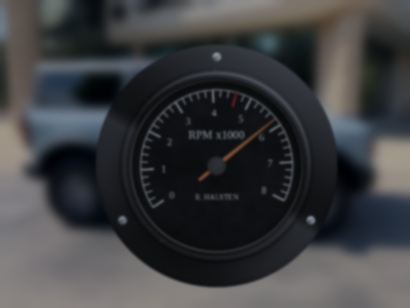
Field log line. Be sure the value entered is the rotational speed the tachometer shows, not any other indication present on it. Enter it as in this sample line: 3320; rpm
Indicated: 5800; rpm
